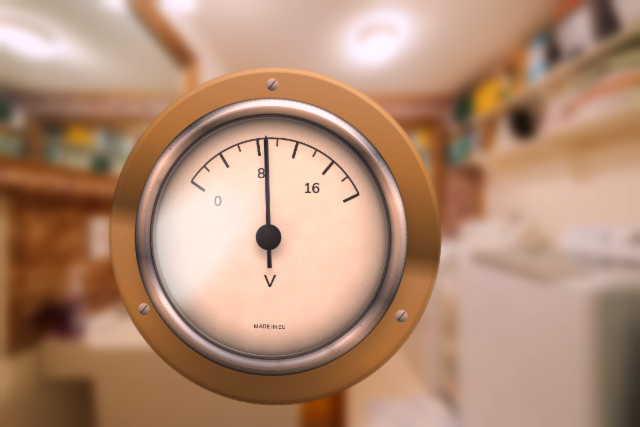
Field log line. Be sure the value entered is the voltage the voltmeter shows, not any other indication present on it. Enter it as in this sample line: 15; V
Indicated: 9; V
